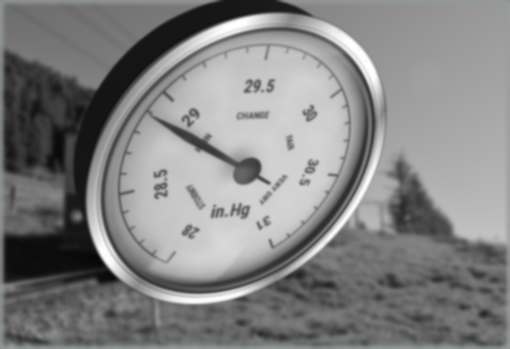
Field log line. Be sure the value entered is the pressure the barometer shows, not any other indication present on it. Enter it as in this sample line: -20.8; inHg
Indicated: 28.9; inHg
